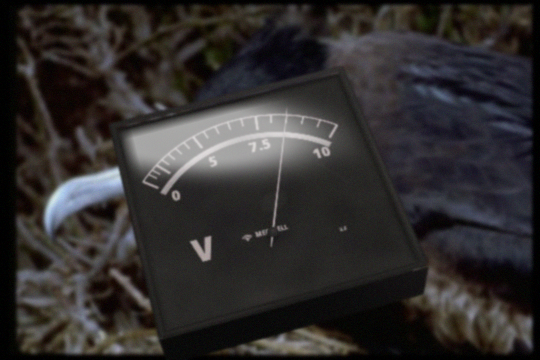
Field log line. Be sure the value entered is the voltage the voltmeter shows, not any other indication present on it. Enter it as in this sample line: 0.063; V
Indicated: 8.5; V
